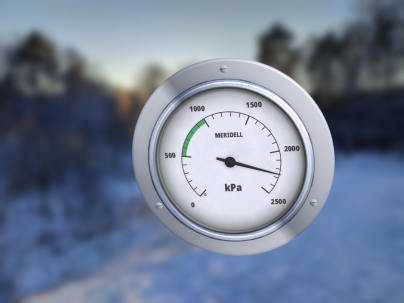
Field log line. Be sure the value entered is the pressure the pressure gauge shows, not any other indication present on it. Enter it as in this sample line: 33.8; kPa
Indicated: 2250; kPa
